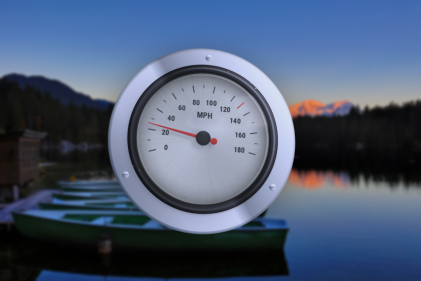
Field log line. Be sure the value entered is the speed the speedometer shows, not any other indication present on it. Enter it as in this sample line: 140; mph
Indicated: 25; mph
